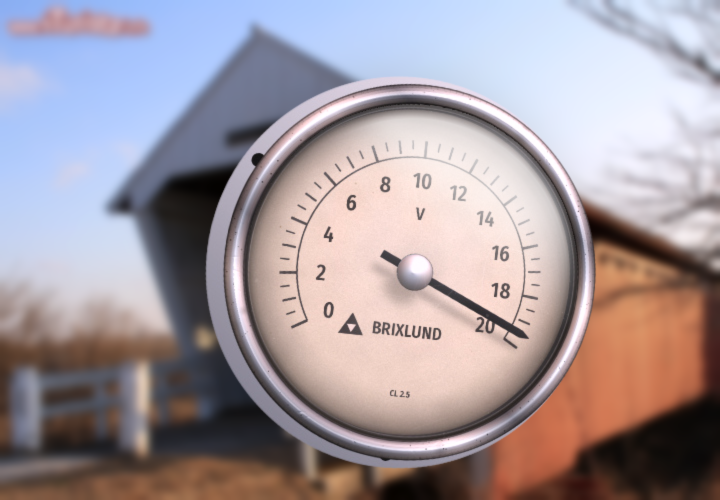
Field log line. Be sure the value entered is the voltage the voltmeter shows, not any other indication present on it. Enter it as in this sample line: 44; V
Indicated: 19.5; V
